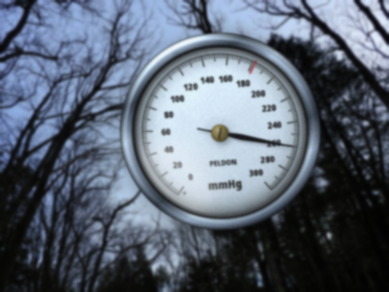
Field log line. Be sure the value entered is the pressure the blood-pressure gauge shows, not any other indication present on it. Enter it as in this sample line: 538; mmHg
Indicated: 260; mmHg
